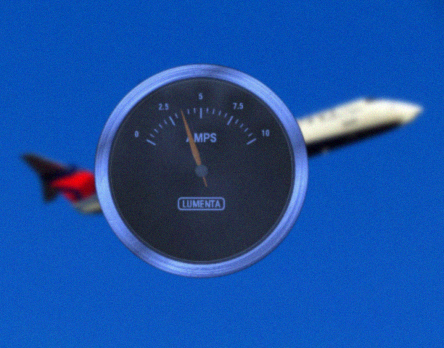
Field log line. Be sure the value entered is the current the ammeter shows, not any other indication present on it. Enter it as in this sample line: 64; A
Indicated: 3.5; A
